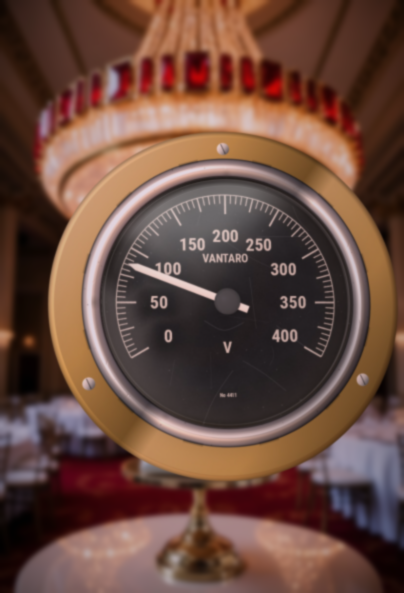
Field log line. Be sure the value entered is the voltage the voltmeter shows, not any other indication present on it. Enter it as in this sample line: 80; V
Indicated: 85; V
